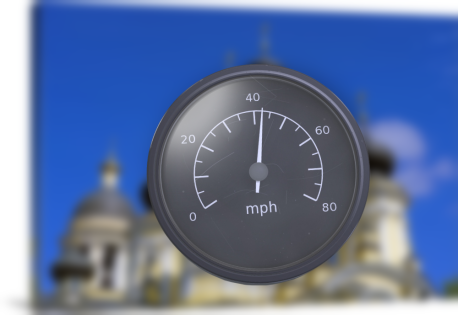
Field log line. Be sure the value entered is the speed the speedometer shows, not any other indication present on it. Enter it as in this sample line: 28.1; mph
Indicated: 42.5; mph
